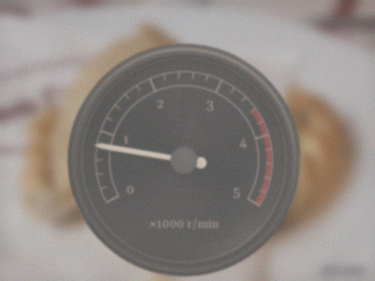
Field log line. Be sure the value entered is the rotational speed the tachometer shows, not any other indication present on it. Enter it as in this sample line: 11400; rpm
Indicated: 800; rpm
